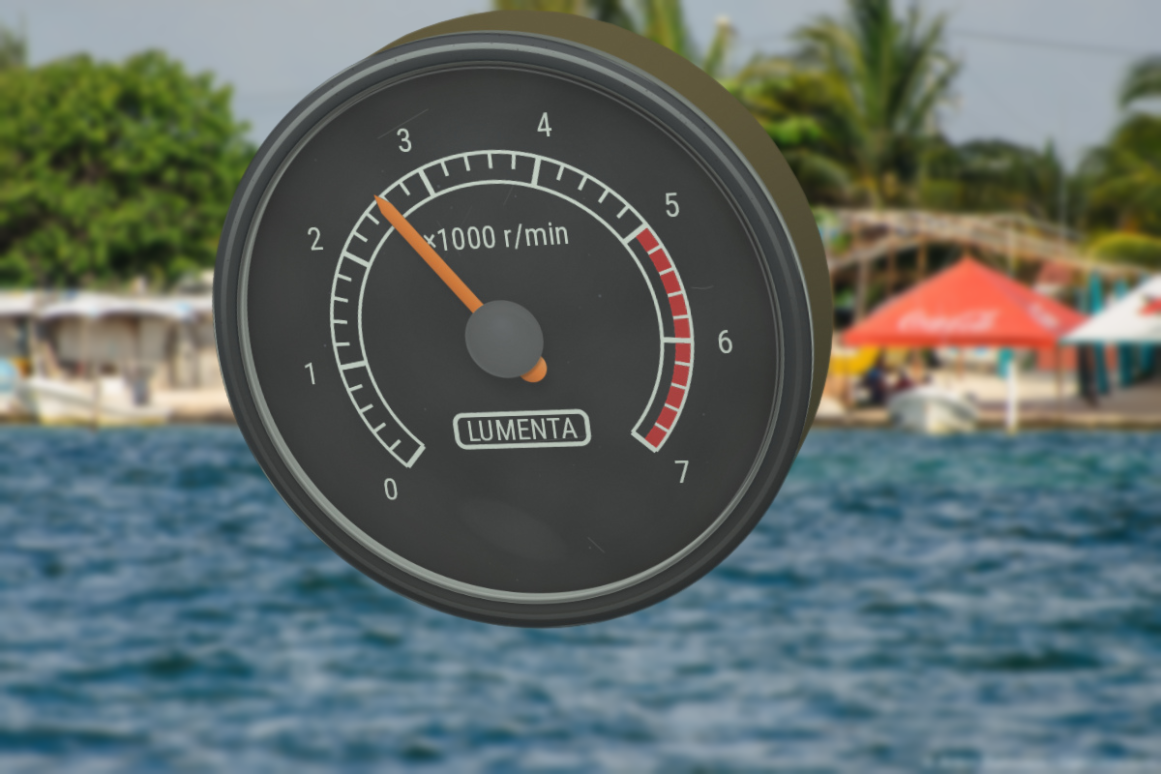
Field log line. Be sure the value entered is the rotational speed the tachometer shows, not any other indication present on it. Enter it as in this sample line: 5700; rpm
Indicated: 2600; rpm
